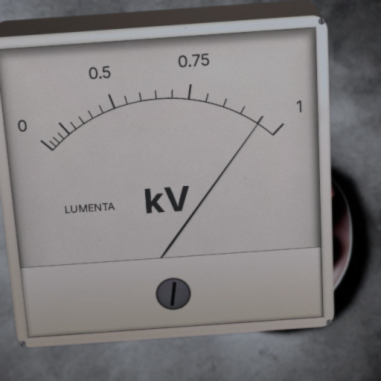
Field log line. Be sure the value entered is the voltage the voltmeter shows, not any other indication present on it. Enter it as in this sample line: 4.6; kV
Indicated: 0.95; kV
